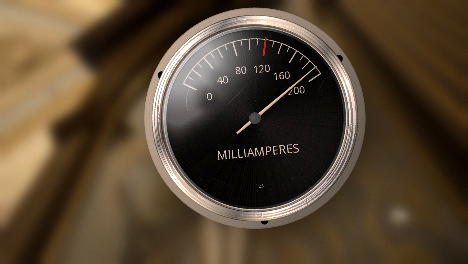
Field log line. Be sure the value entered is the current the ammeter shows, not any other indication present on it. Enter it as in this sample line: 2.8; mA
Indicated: 190; mA
